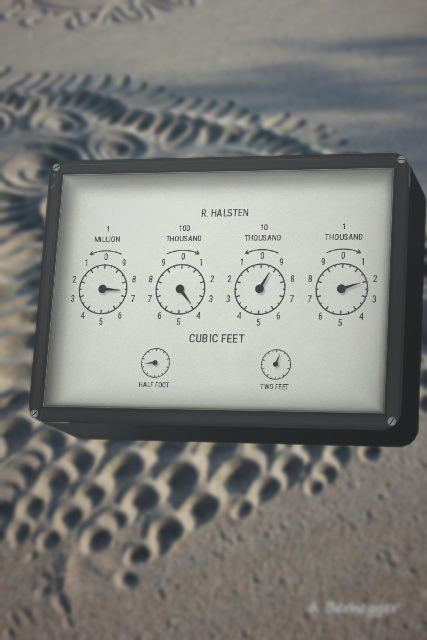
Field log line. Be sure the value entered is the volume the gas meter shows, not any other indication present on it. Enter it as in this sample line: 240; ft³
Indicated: 739200; ft³
